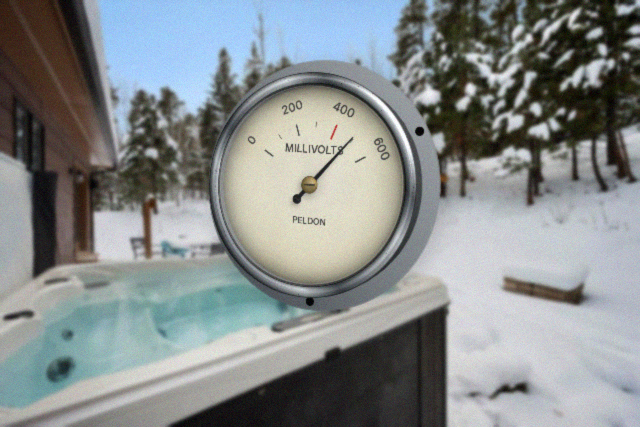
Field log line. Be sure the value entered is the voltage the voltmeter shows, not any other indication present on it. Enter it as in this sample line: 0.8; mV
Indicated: 500; mV
